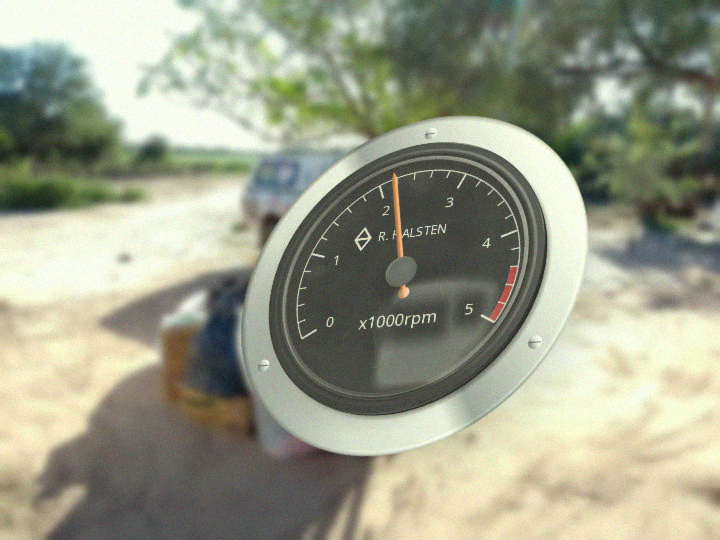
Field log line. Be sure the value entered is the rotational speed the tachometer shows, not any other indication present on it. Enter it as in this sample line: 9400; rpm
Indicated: 2200; rpm
